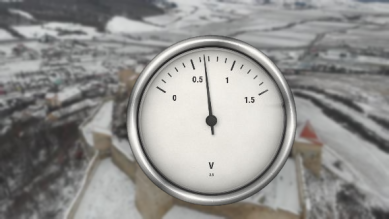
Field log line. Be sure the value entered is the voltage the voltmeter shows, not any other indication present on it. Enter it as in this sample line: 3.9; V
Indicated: 0.65; V
